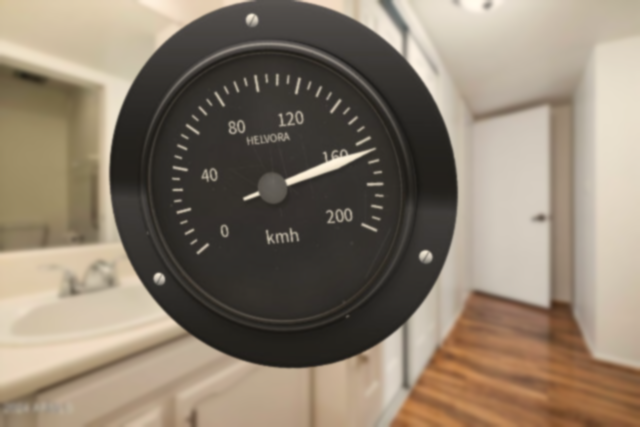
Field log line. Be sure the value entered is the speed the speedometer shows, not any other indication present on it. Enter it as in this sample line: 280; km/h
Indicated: 165; km/h
